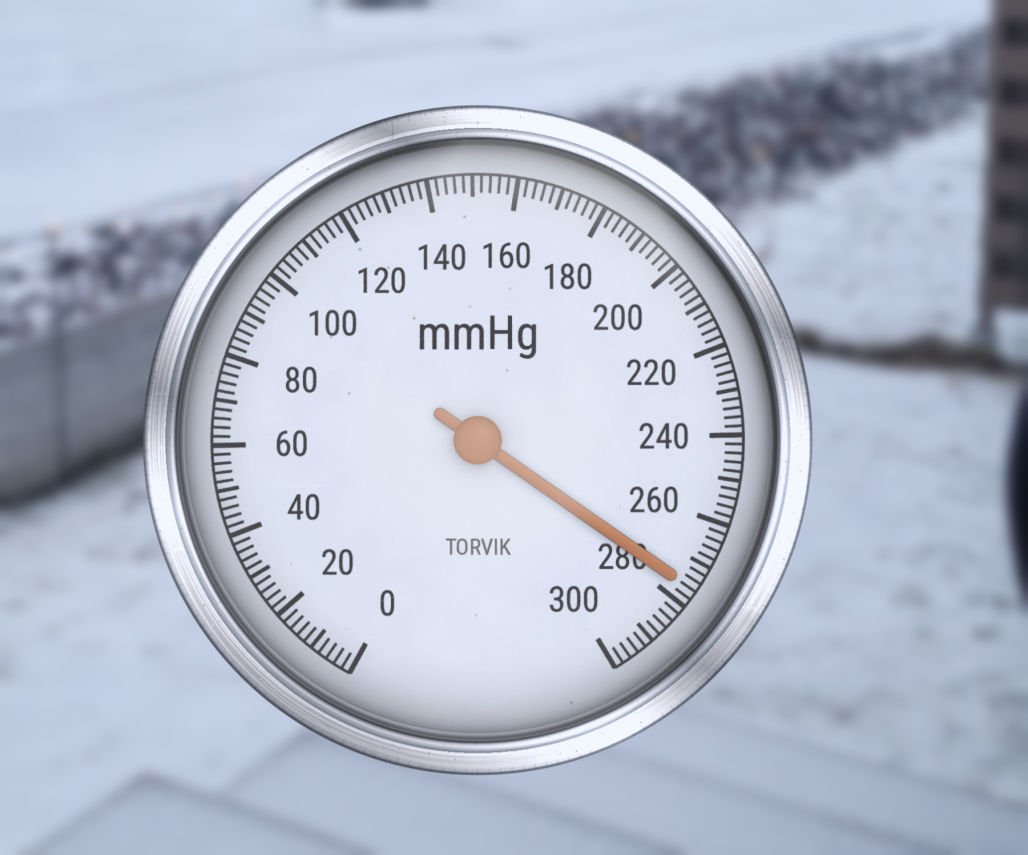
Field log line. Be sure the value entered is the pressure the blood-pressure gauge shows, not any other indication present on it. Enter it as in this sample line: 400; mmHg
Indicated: 276; mmHg
